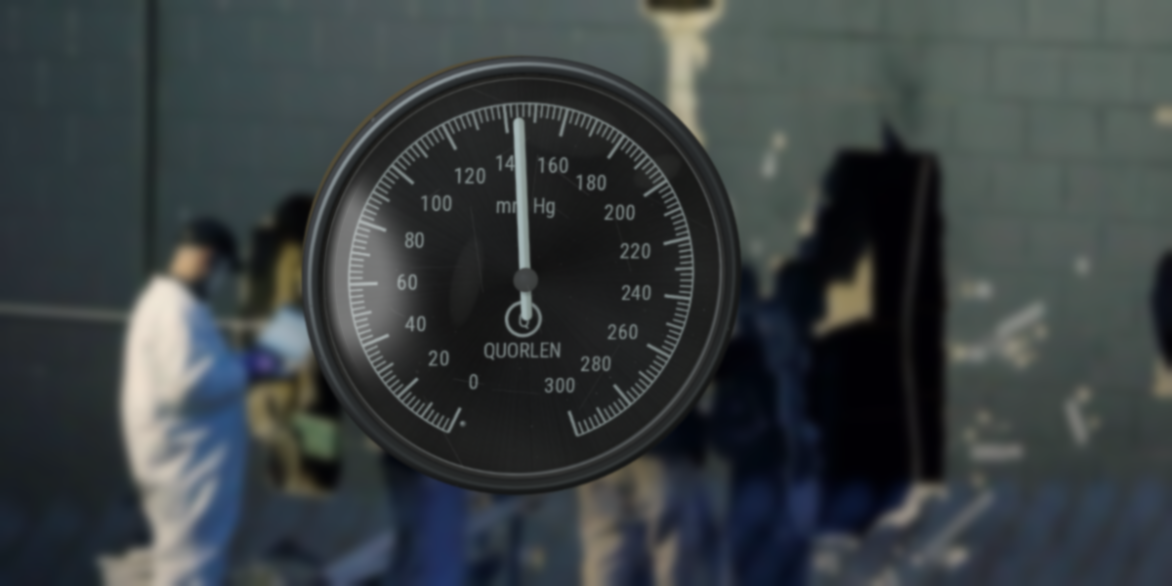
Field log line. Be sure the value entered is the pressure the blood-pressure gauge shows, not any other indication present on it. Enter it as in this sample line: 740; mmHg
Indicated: 144; mmHg
